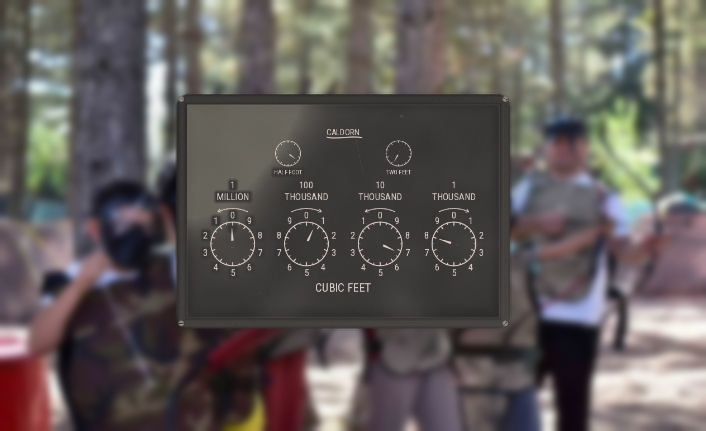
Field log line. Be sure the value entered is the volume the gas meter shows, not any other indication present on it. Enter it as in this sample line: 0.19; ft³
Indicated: 6800; ft³
